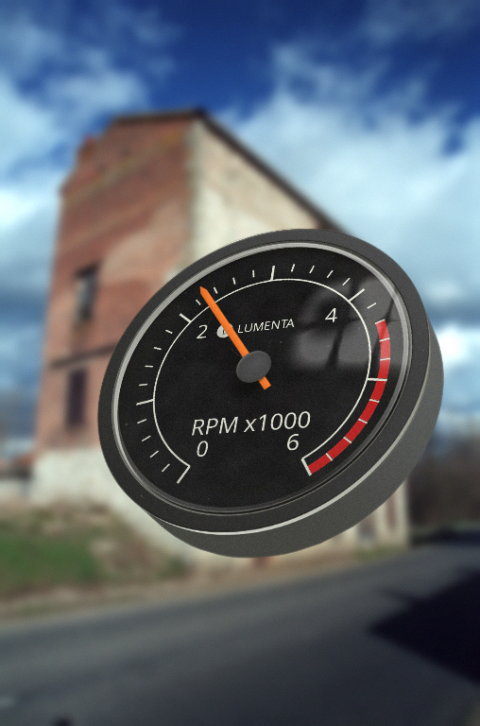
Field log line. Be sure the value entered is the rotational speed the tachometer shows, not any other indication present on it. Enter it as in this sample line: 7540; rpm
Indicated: 2300; rpm
